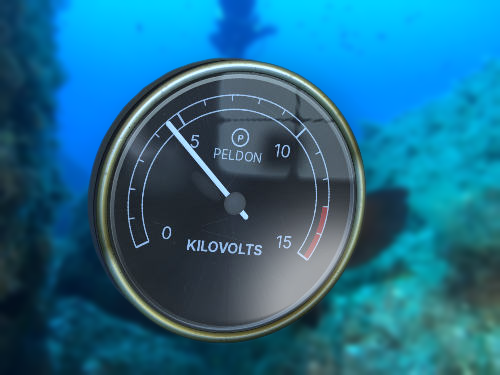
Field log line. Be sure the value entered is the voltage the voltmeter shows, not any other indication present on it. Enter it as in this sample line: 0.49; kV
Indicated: 4.5; kV
